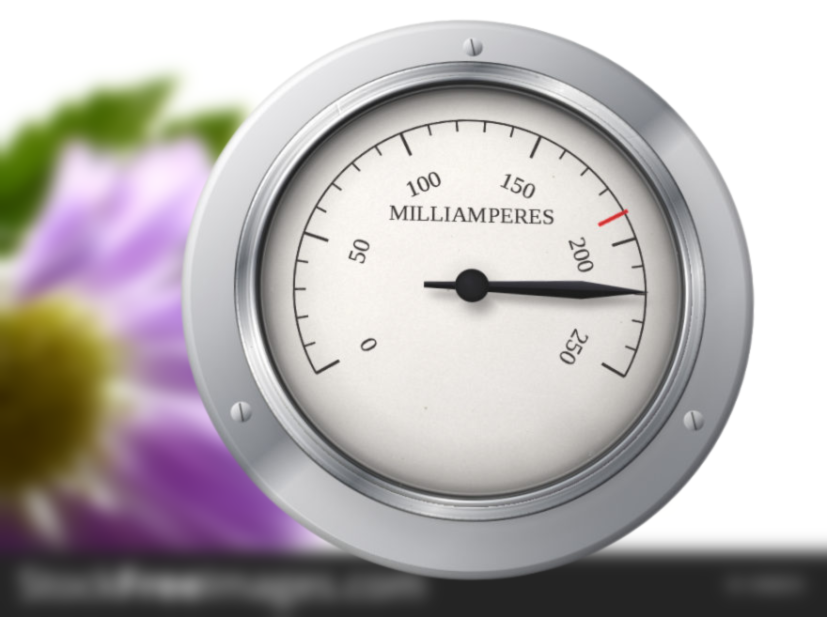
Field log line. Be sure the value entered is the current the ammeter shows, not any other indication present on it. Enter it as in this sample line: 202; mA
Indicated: 220; mA
